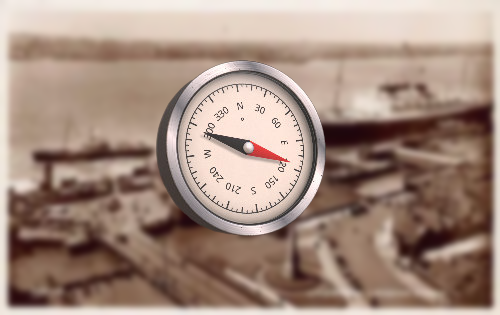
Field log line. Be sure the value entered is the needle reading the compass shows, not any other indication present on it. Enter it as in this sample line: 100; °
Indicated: 115; °
